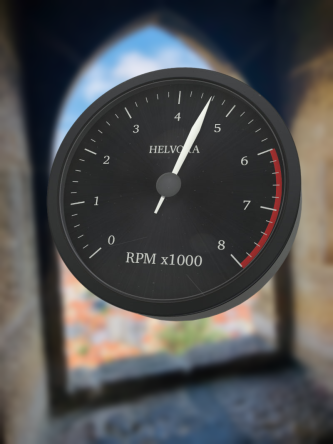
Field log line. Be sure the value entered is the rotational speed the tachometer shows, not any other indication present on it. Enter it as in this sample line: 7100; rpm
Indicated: 4600; rpm
